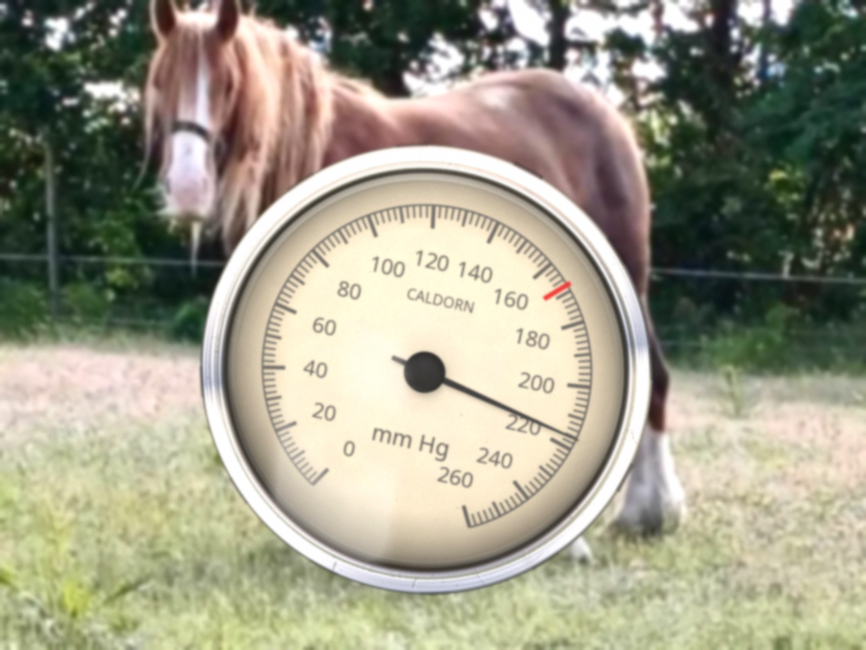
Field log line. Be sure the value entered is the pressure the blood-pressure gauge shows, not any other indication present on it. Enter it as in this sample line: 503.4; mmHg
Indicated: 216; mmHg
